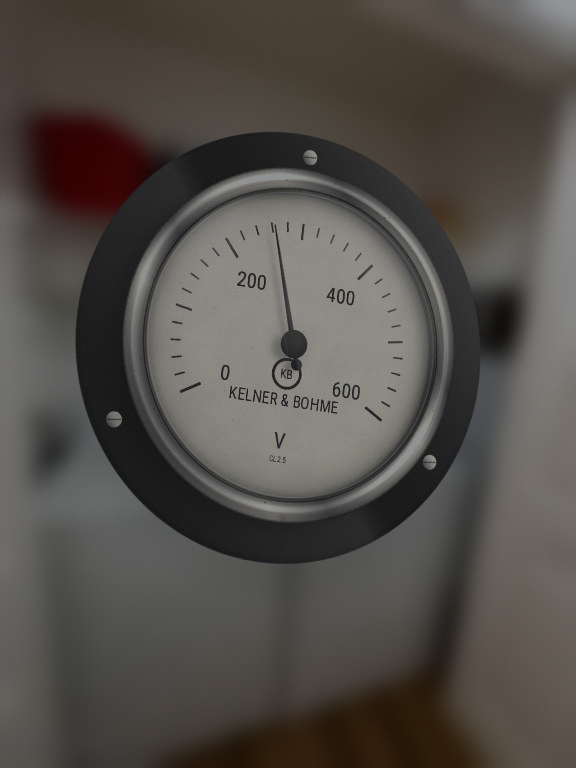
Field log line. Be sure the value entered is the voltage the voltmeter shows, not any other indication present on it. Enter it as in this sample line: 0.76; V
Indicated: 260; V
